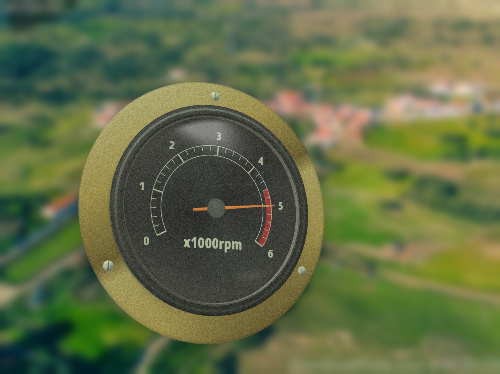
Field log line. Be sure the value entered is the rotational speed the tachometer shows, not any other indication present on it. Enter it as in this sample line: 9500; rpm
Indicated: 5000; rpm
